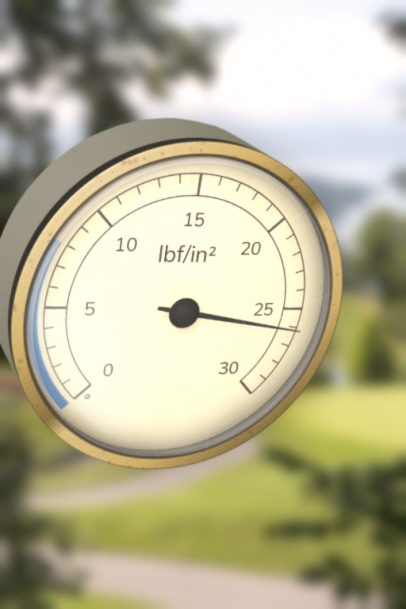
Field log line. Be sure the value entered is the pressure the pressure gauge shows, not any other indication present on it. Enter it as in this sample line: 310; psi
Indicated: 26; psi
